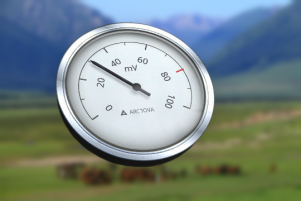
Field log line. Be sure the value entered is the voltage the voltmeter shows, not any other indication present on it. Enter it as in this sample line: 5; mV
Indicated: 30; mV
